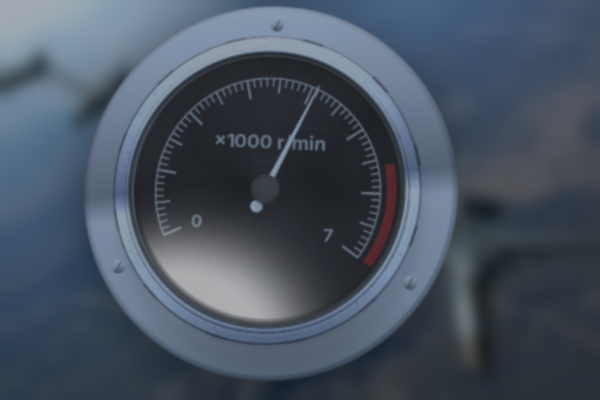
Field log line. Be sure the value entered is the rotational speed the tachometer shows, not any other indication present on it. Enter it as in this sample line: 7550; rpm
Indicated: 4100; rpm
